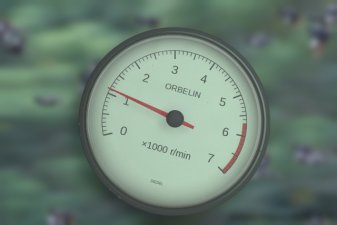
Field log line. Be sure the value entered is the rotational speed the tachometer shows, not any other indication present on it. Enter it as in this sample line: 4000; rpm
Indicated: 1100; rpm
